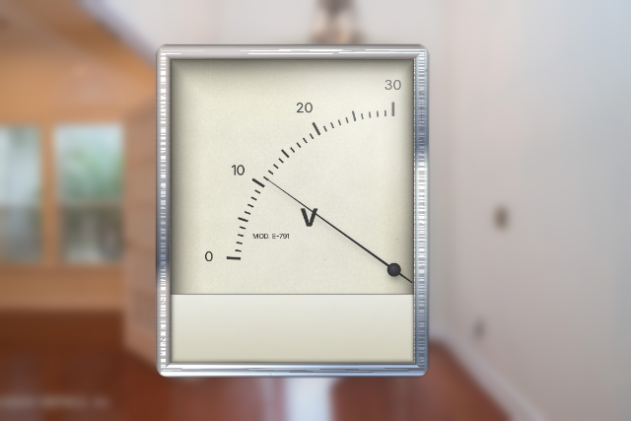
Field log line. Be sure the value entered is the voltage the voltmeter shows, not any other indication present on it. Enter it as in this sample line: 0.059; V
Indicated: 11; V
